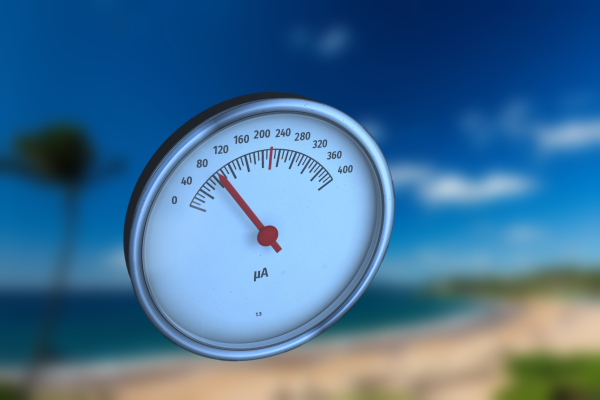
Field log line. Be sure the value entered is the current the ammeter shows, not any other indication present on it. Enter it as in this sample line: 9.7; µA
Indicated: 90; µA
